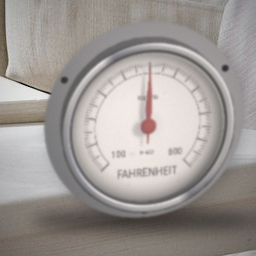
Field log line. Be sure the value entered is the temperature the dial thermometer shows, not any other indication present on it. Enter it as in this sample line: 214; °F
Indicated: 350; °F
